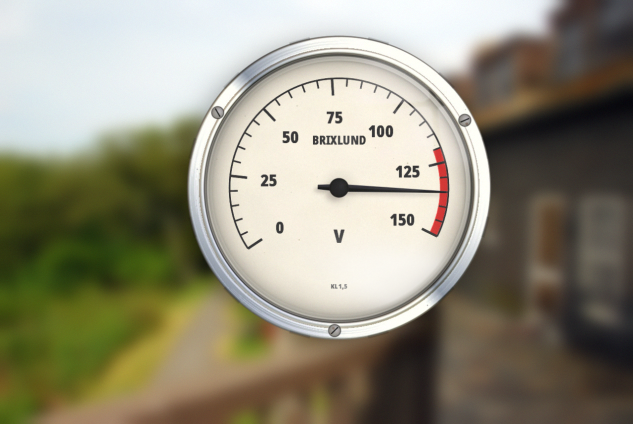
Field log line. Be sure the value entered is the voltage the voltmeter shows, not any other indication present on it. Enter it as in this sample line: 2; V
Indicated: 135; V
